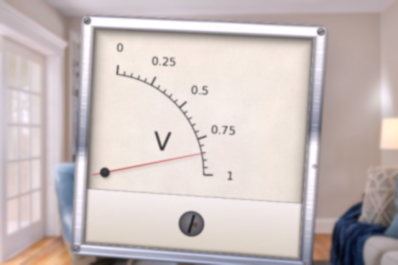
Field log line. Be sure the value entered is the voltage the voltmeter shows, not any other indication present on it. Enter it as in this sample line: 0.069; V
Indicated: 0.85; V
